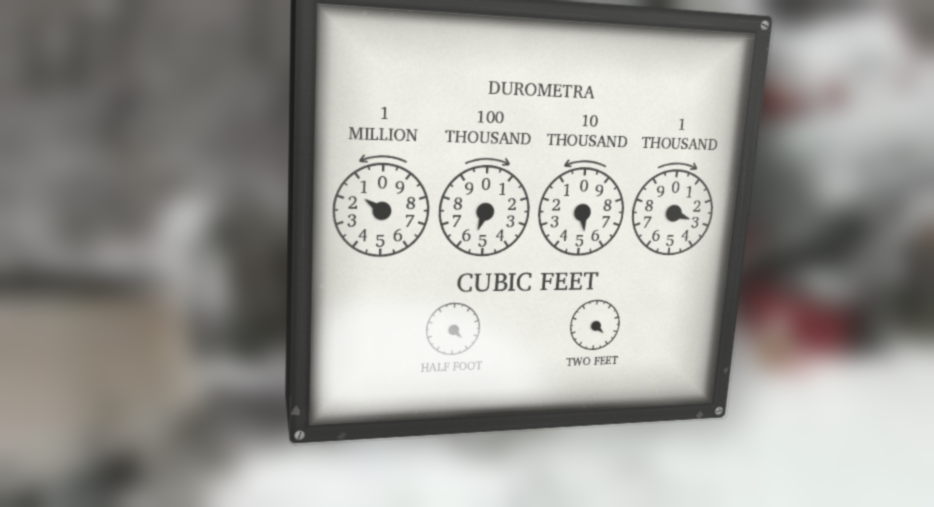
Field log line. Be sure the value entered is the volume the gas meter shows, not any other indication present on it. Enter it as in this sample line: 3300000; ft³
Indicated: 155300; ft³
